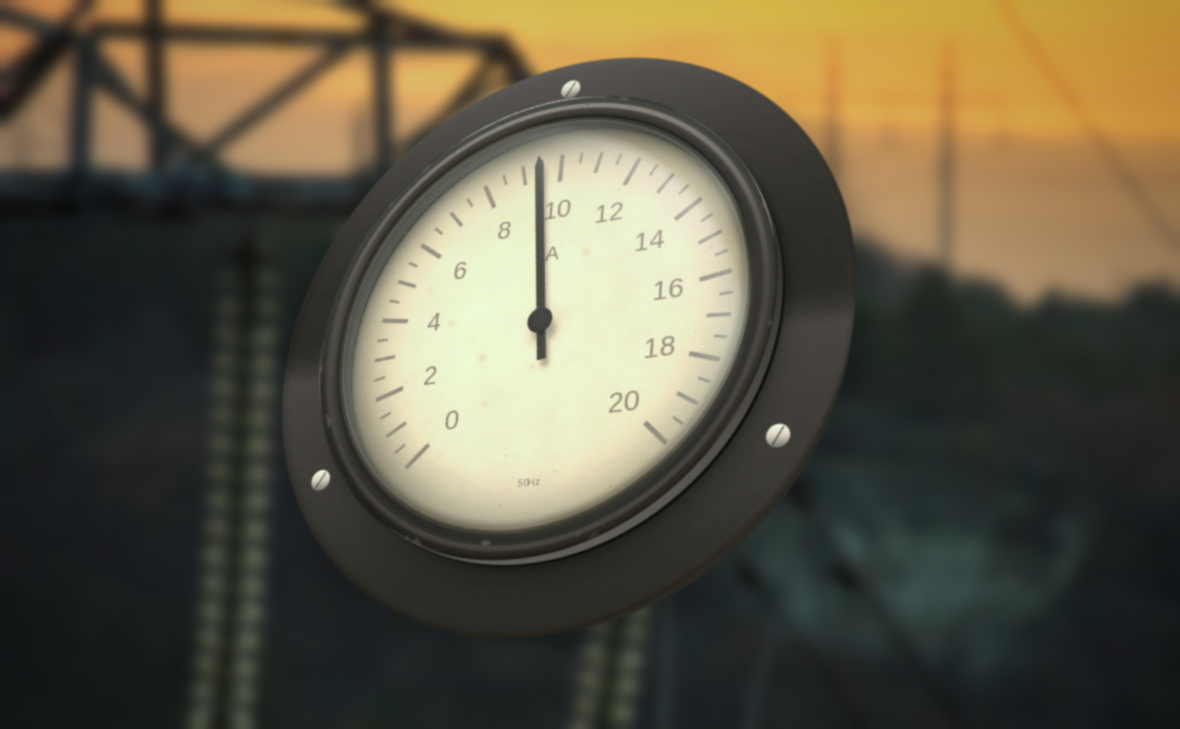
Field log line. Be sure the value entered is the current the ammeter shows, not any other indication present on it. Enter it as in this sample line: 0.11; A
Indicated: 9.5; A
